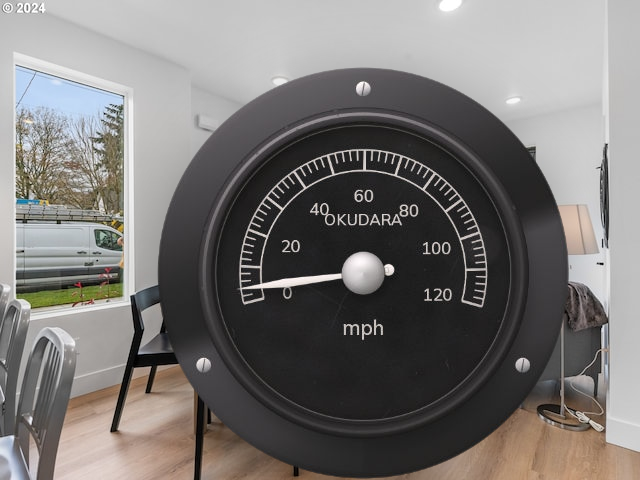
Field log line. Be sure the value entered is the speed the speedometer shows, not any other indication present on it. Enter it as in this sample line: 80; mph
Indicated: 4; mph
